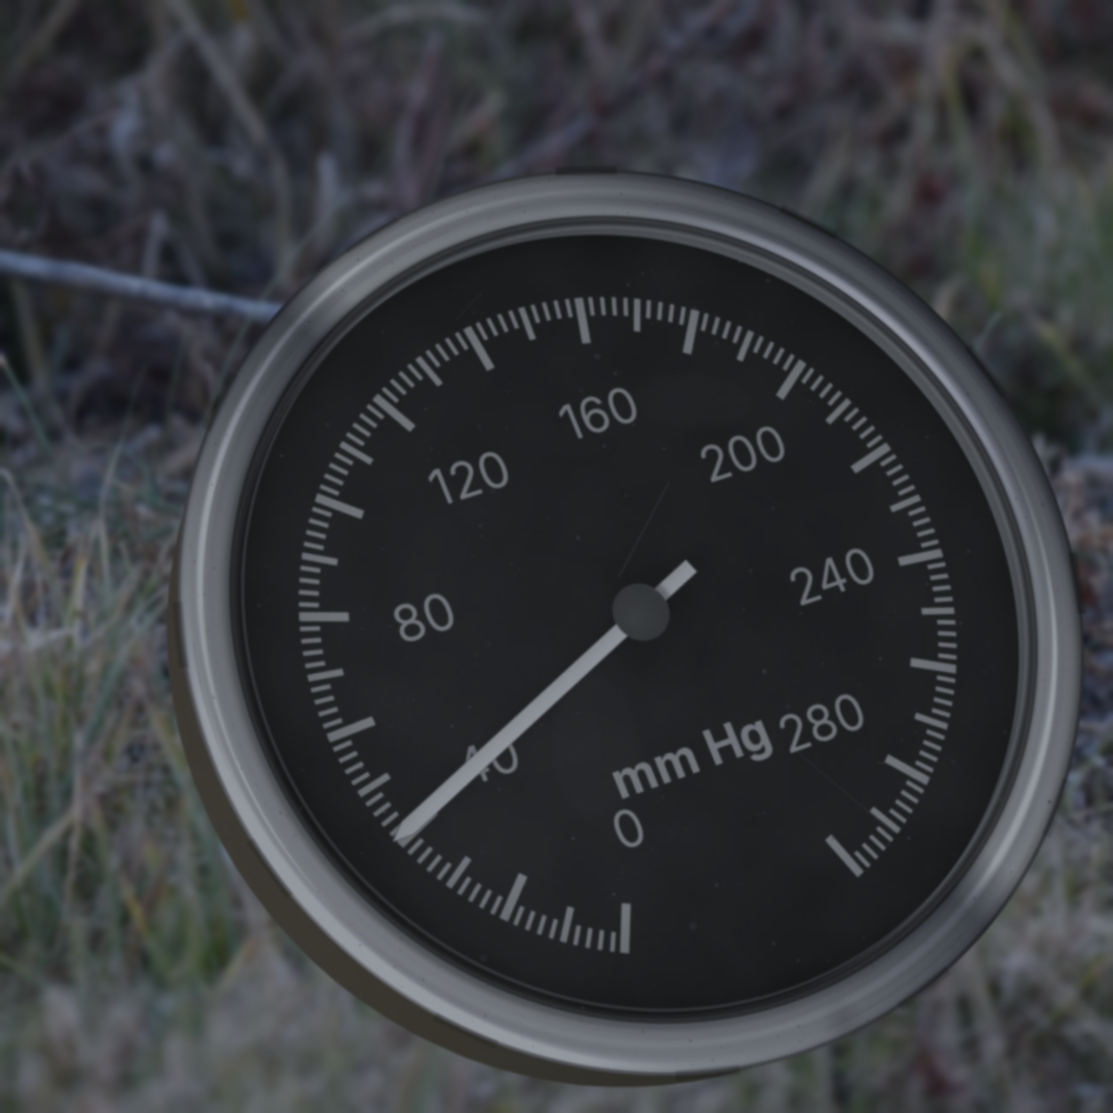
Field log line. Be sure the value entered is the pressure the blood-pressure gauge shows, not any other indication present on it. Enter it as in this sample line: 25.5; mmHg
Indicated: 41; mmHg
